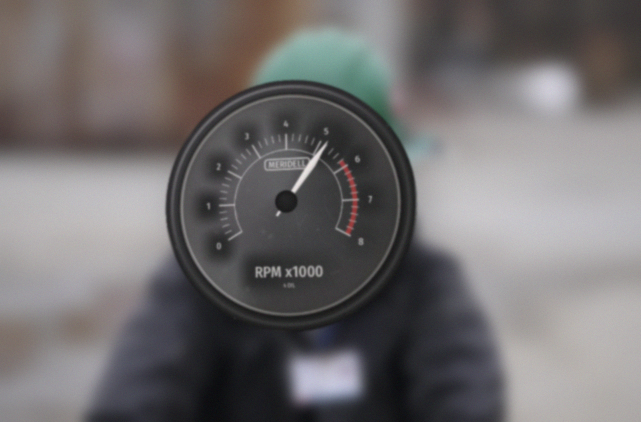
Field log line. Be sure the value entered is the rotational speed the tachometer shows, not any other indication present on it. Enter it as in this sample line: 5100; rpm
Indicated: 5200; rpm
